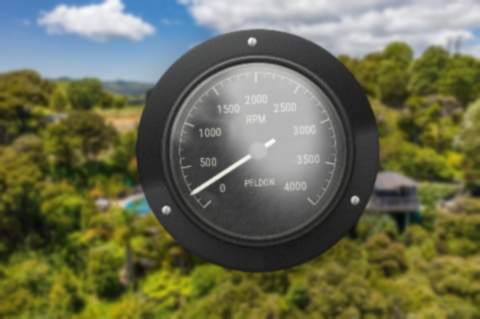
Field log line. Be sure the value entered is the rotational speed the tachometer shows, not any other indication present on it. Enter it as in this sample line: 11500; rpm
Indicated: 200; rpm
